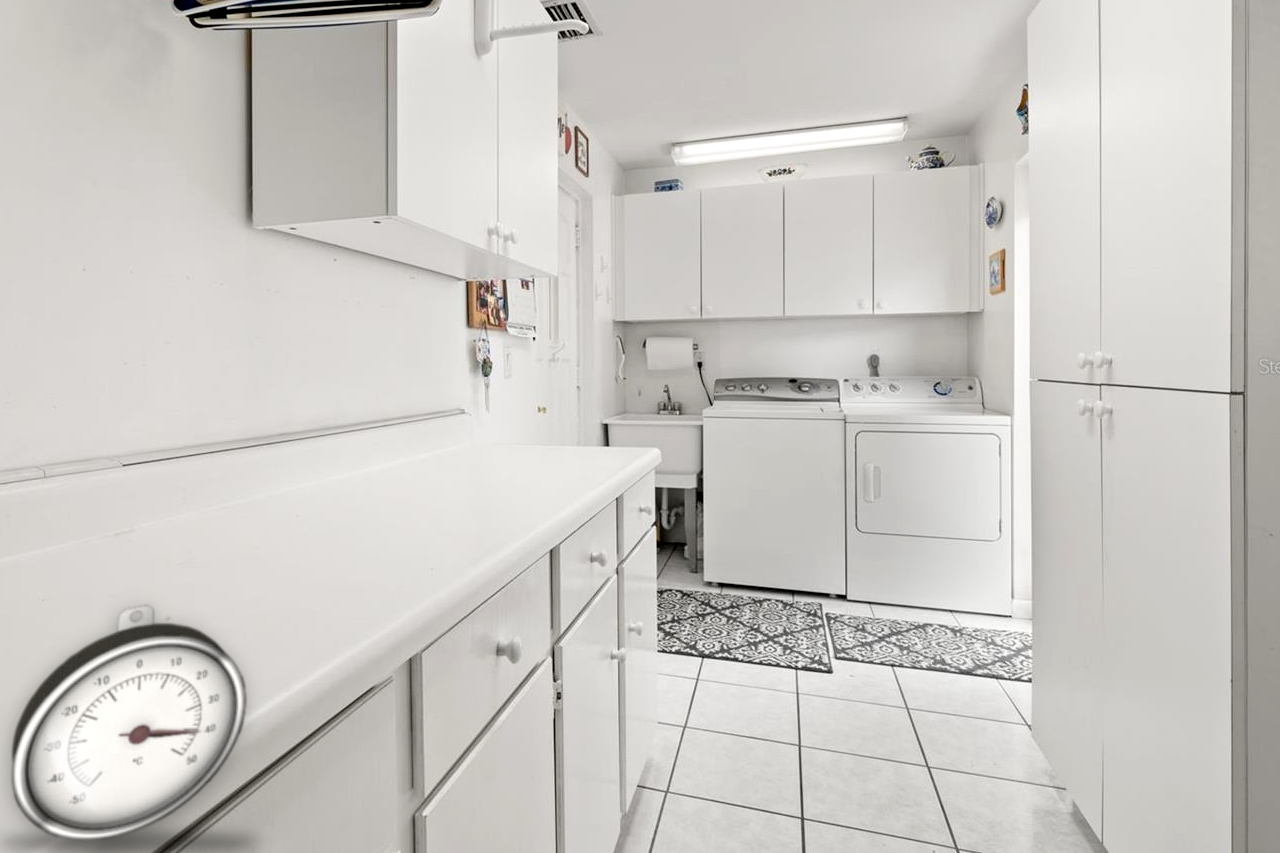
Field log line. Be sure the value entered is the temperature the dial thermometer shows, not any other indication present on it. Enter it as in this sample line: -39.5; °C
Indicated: 40; °C
